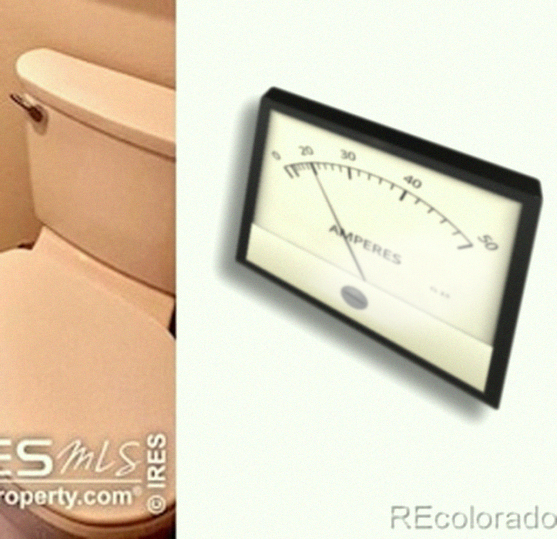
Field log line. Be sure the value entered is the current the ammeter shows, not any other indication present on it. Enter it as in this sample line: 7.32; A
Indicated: 20; A
